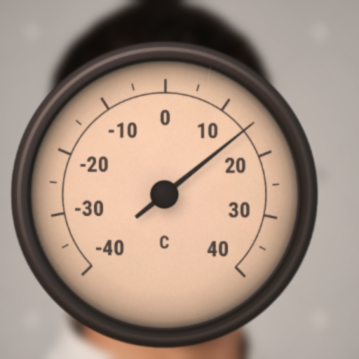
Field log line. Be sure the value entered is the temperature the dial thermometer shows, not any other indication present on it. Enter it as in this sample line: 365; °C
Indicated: 15; °C
